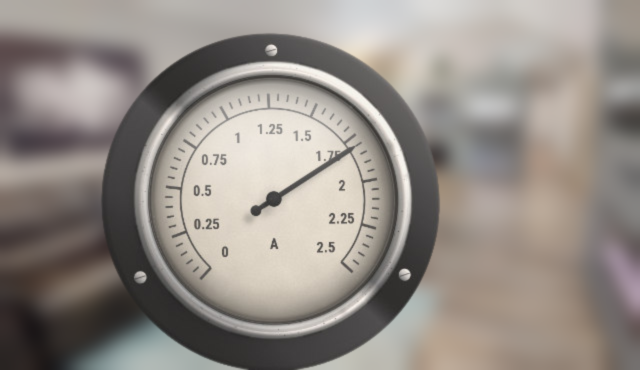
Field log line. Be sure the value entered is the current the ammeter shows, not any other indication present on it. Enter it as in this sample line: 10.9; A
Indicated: 1.8; A
